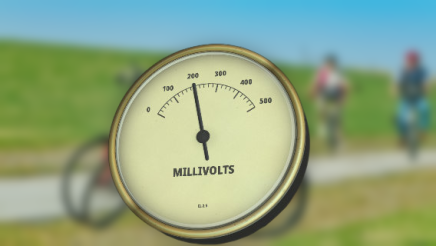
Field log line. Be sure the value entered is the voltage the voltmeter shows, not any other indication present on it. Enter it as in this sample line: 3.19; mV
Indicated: 200; mV
